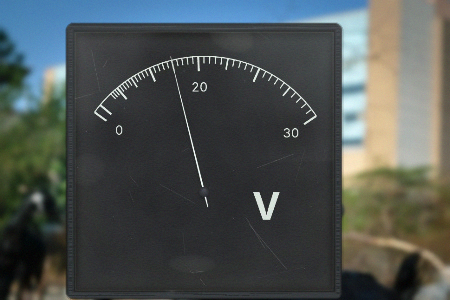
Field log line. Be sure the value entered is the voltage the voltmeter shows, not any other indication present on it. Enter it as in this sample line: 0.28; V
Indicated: 17.5; V
